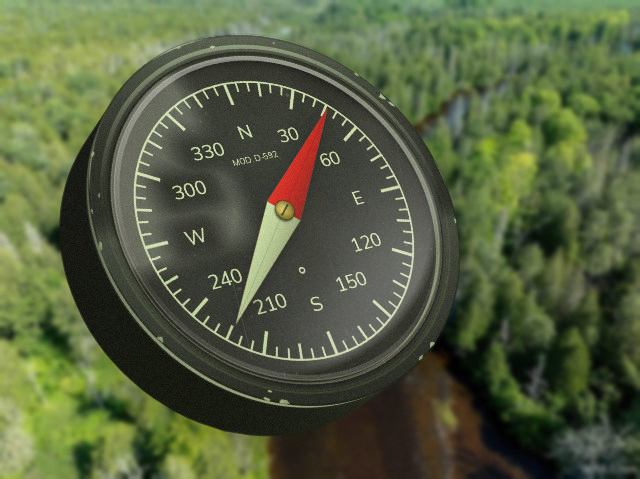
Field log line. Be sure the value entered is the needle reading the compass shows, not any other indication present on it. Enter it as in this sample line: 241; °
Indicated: 45; °
